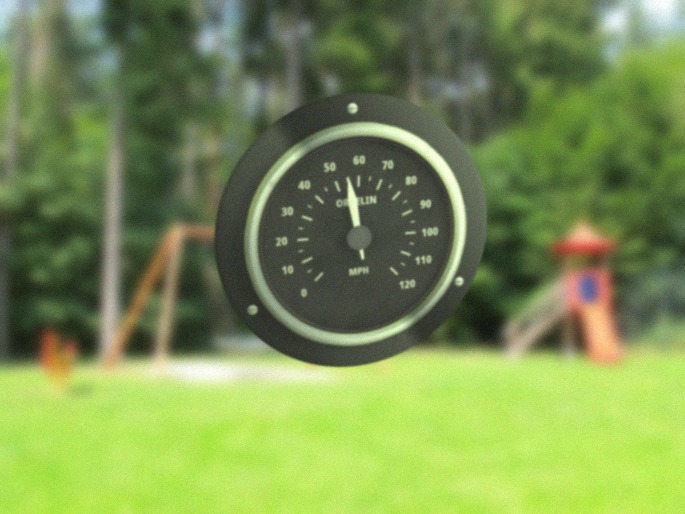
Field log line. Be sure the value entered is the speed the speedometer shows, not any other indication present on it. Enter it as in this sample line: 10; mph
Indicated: 55; mph
